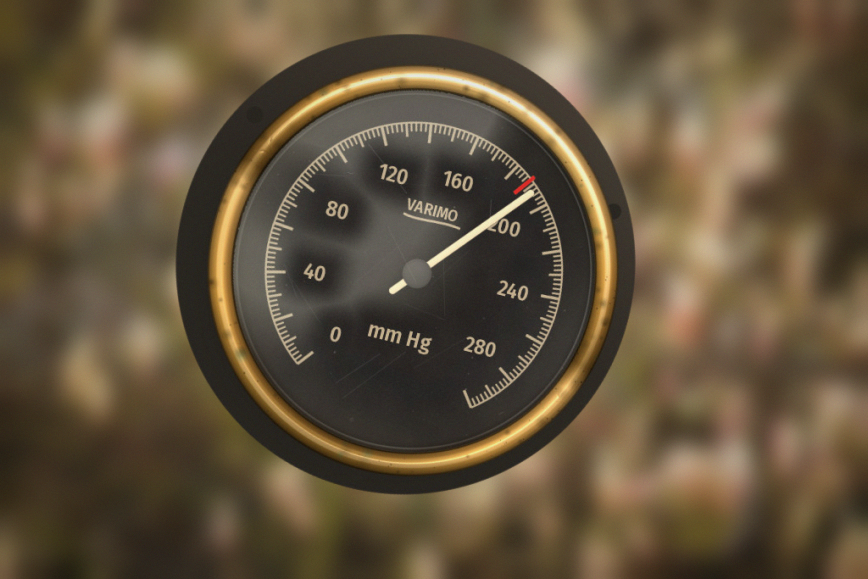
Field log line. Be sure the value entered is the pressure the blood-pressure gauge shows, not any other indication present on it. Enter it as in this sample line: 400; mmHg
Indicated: 192; mmHg
